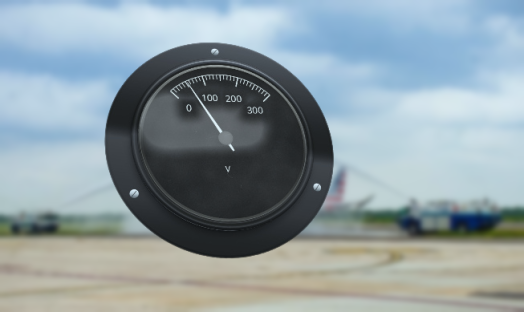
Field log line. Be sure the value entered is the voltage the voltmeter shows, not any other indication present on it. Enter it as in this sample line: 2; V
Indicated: 50; V
